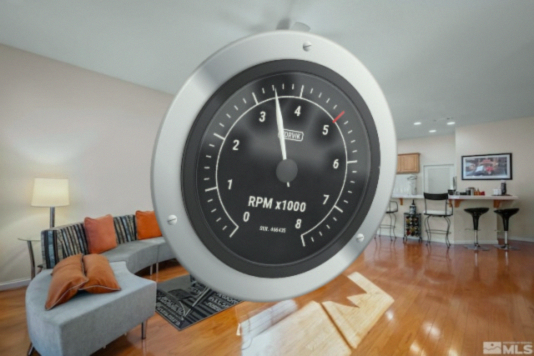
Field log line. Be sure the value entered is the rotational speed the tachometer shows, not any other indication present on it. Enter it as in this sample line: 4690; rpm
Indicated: 3400; rpm
